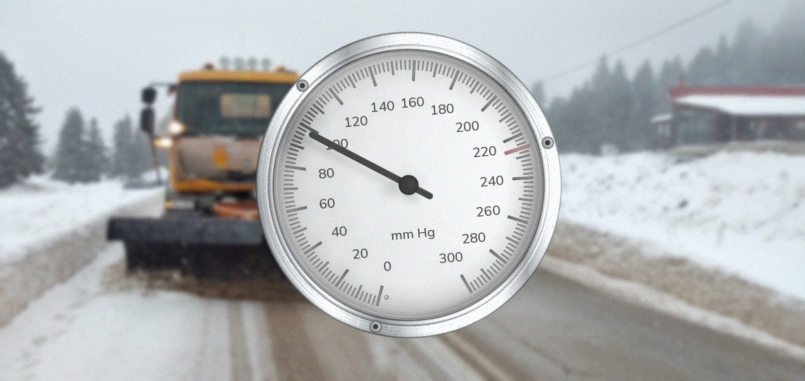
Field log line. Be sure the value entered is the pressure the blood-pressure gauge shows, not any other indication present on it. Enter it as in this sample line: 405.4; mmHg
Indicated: 98; mmHg
